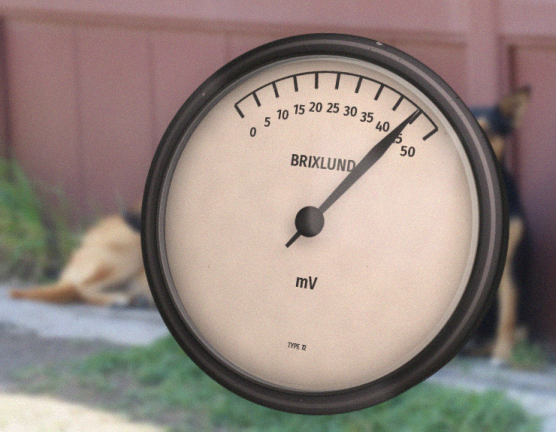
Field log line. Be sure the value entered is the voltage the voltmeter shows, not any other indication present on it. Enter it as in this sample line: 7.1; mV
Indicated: 45; mV
